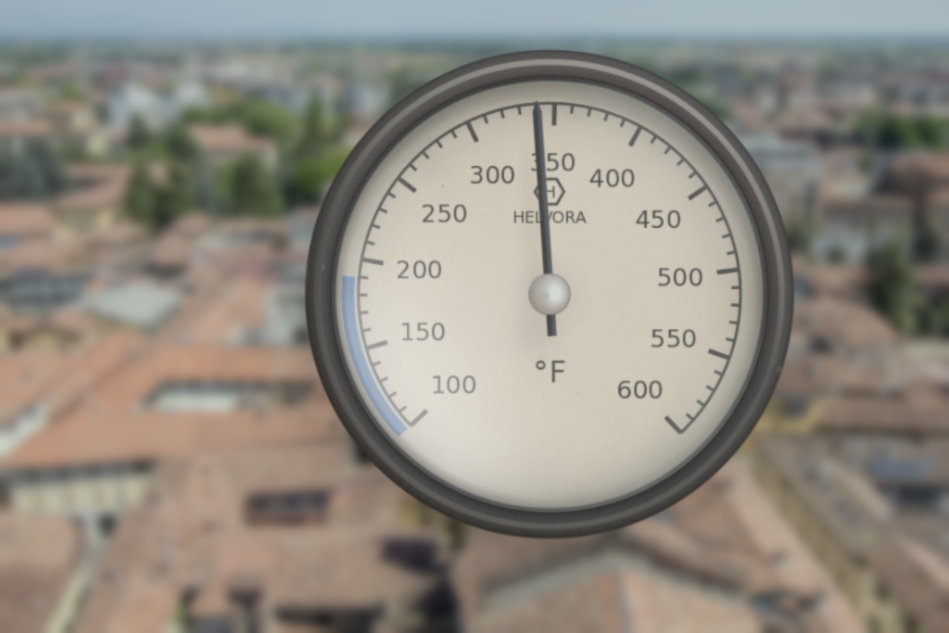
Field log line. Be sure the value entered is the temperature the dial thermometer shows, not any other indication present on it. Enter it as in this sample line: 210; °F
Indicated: 340; °F
